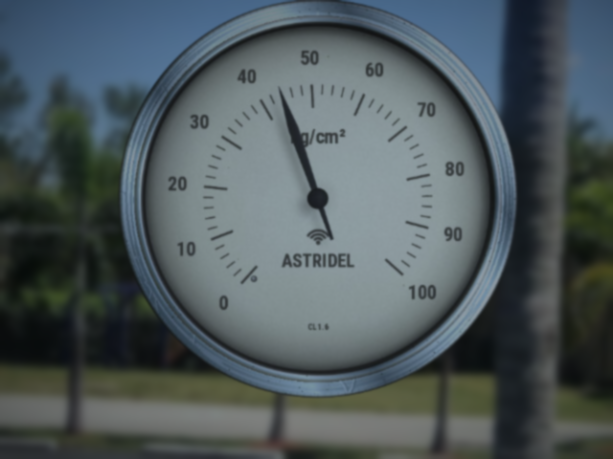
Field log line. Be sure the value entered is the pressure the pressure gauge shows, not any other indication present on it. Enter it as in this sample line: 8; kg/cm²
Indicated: 44; kg/cm²
